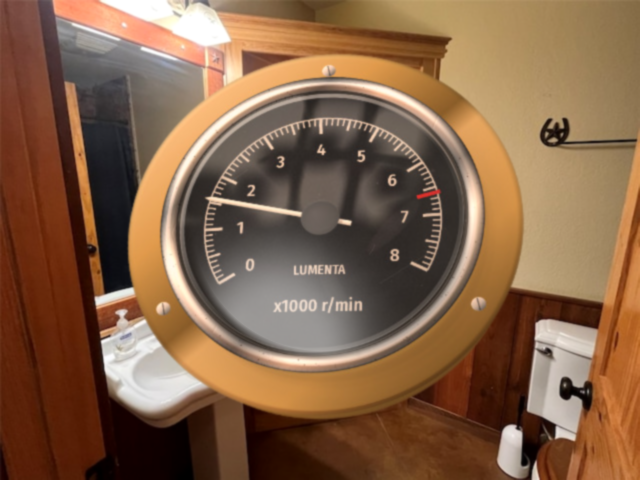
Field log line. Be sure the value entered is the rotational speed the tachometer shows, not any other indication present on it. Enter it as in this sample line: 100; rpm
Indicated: 1500; rpm
